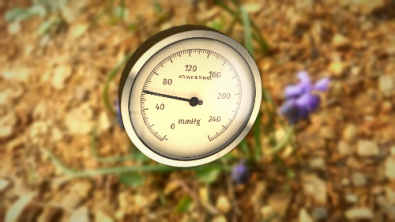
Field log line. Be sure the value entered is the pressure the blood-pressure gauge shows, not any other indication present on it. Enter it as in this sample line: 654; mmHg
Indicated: 60; mmHg
